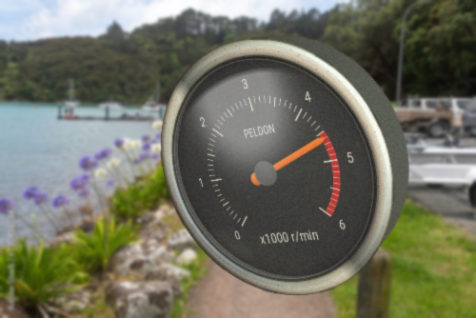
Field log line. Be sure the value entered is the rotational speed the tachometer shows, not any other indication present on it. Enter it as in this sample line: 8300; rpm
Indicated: 4600; rpm
